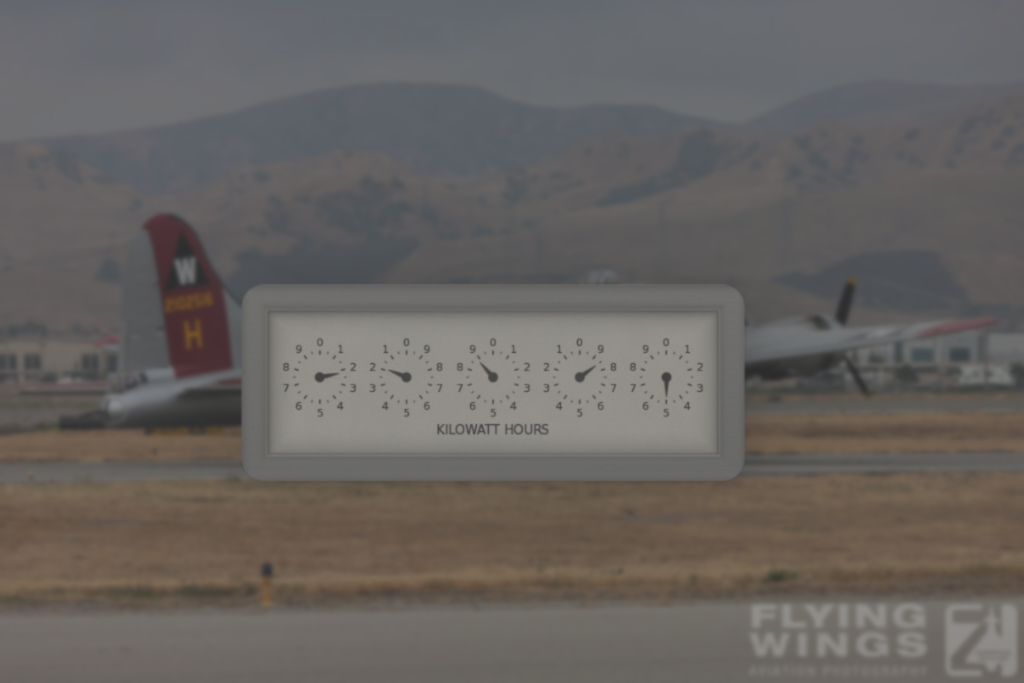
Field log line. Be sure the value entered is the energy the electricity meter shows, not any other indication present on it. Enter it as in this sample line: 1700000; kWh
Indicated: 21885; kWh
